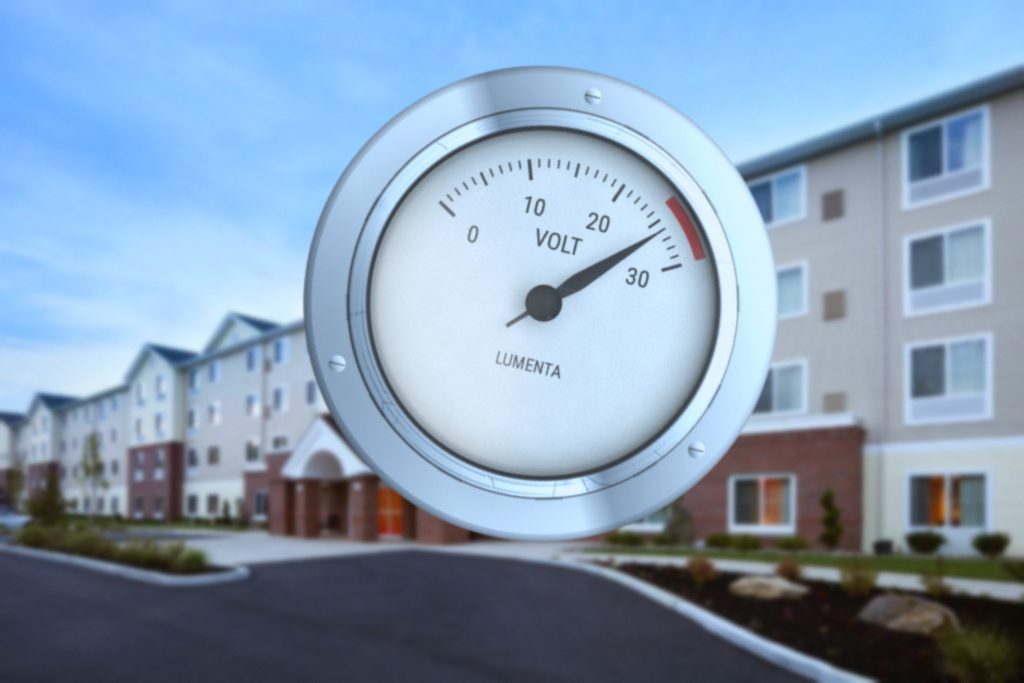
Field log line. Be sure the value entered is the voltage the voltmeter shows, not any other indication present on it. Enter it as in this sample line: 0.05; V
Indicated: 26; V
